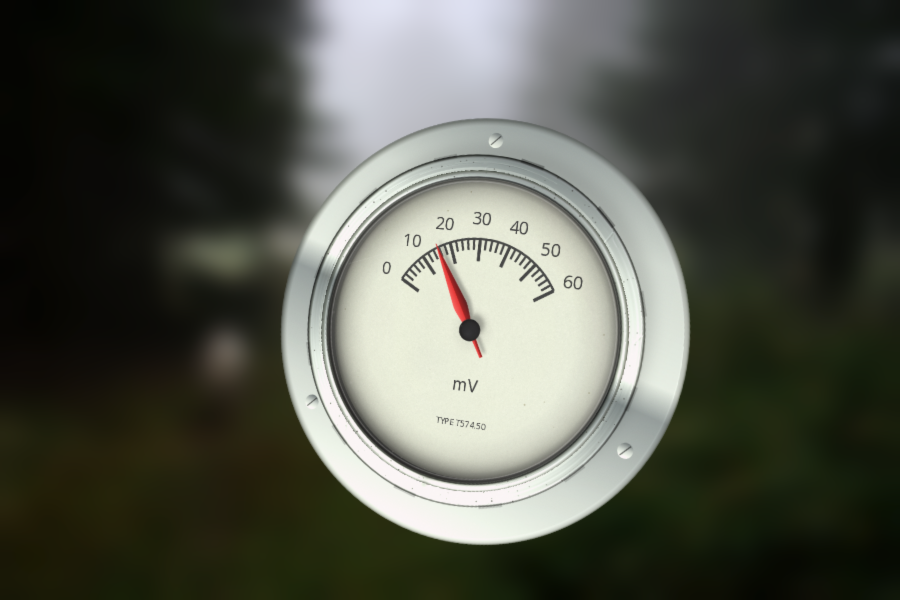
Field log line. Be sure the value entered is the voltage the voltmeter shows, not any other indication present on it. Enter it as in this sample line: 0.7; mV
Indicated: 16; mV
